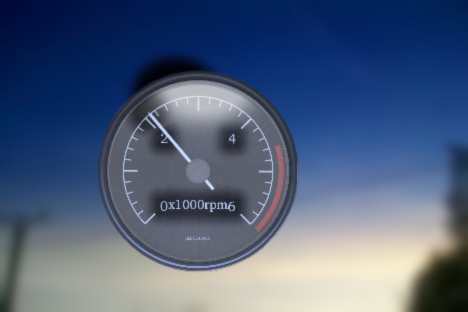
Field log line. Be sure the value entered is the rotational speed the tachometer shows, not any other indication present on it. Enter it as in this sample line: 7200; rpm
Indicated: 2100; rpm
